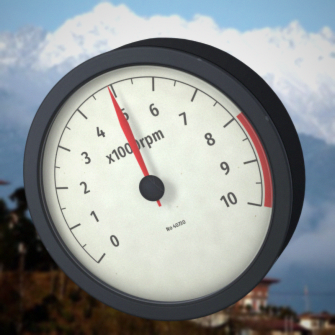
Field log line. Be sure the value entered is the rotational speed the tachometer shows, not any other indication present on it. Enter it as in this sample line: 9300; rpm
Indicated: 5000; rpm
